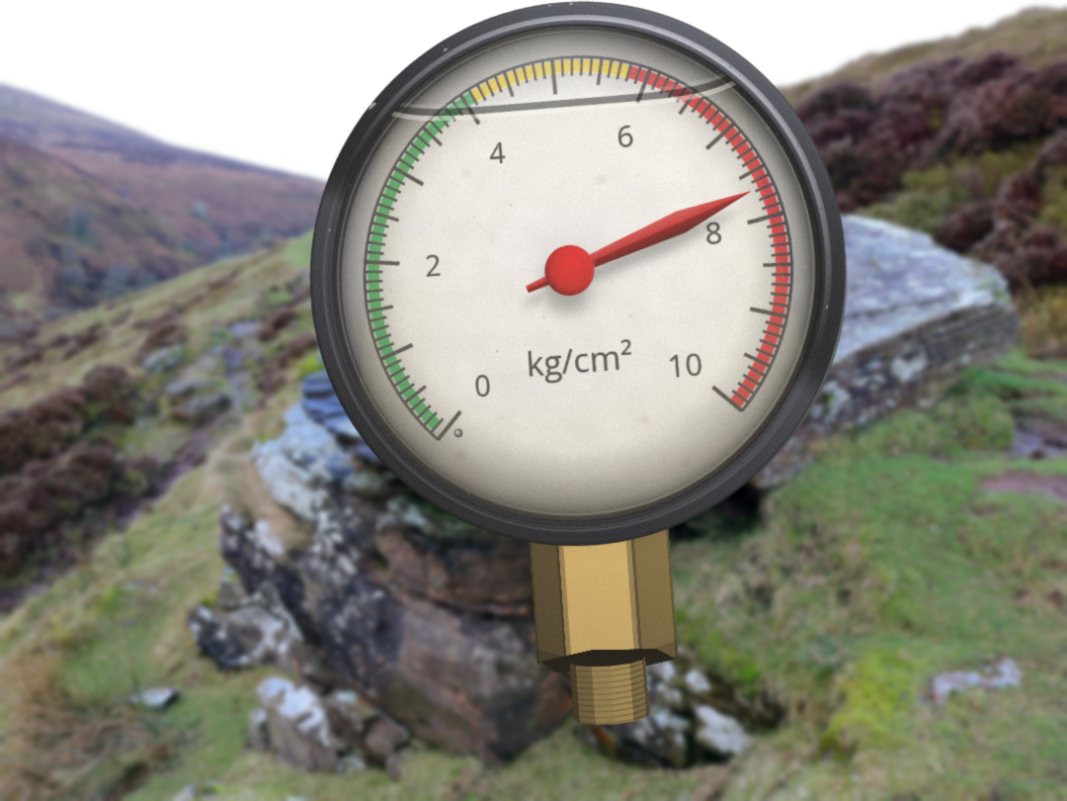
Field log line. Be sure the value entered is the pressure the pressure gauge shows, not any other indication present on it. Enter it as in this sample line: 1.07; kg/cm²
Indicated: 7.7; kg/cm²
